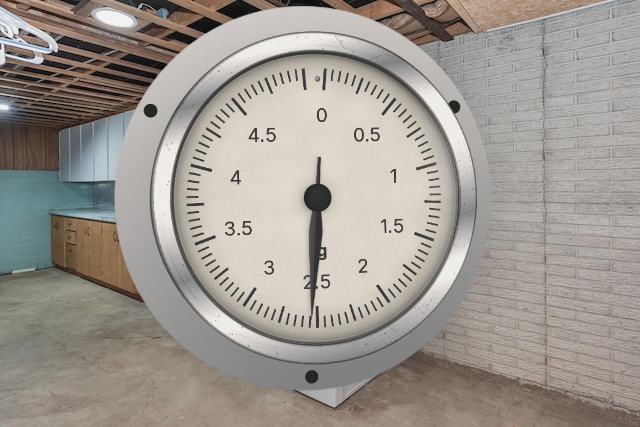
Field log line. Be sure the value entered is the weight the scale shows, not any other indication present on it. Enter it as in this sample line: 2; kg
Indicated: 2.55; kg
